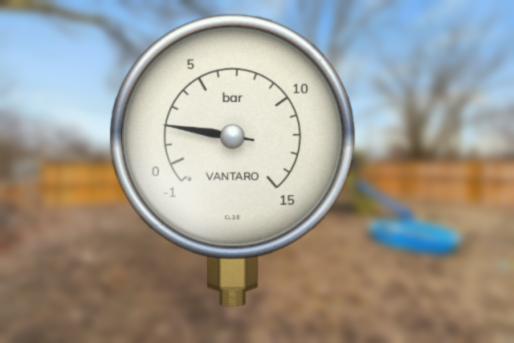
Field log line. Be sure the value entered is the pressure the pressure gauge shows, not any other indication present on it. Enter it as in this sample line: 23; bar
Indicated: 2; bar
